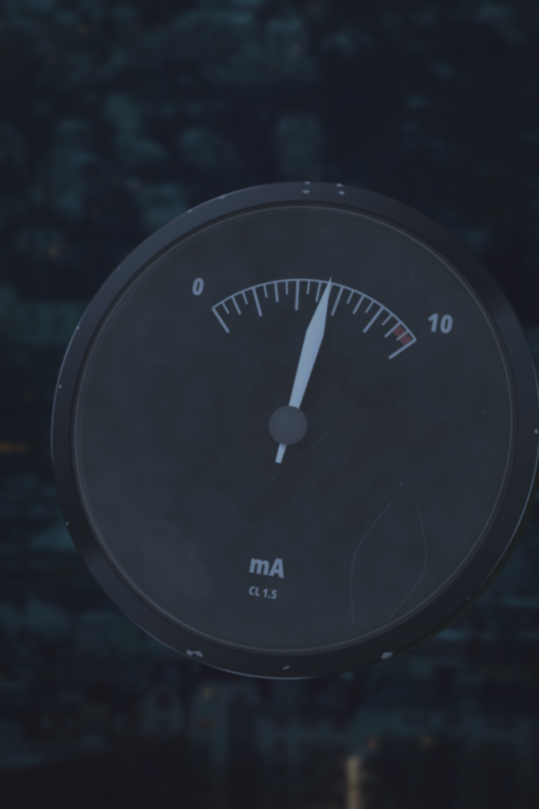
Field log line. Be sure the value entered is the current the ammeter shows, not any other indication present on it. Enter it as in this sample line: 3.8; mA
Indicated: 5.5; mA
